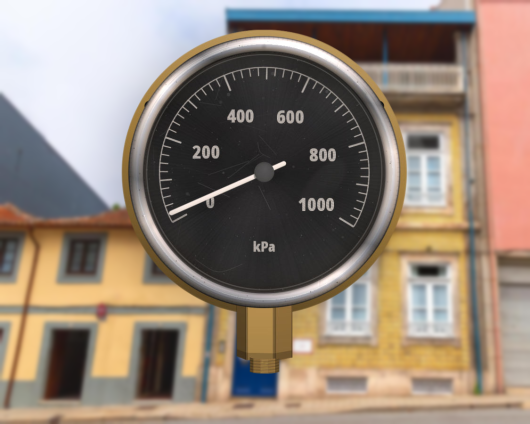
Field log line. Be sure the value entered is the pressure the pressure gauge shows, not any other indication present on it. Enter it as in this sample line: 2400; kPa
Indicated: 20; kPa
